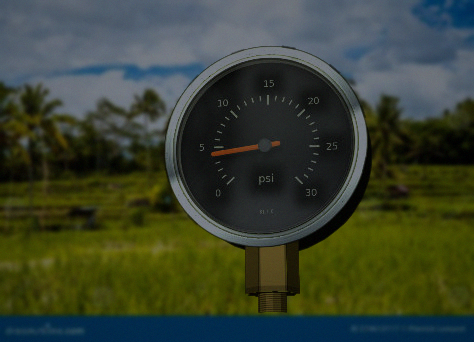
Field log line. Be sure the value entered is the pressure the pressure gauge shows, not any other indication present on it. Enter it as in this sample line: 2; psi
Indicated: 4; psi
